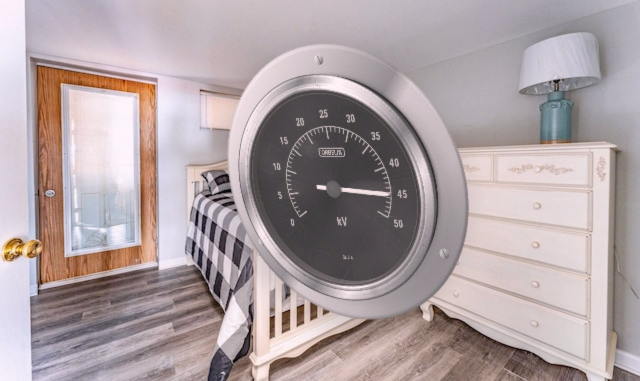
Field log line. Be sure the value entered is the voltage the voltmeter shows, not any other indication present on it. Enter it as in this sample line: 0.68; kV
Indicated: 45; kV
